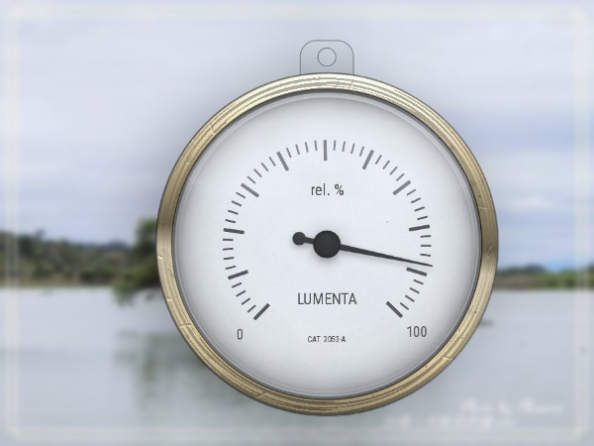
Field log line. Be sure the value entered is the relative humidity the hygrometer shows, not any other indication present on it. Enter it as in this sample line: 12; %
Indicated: 88; %
